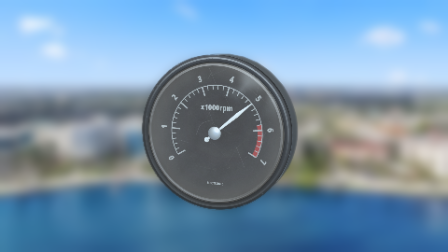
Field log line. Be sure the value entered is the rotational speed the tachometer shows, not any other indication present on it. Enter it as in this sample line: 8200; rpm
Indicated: 5000; rpm
